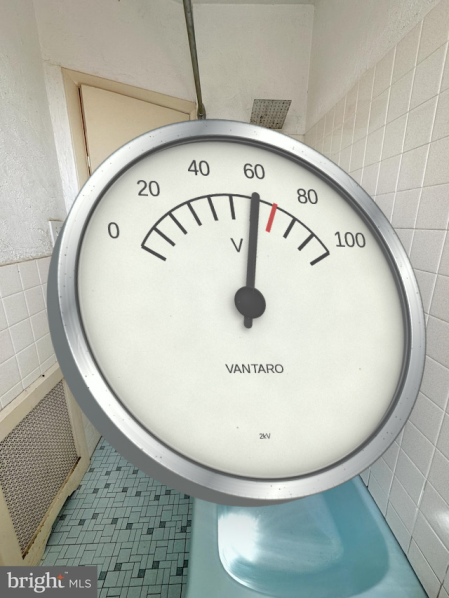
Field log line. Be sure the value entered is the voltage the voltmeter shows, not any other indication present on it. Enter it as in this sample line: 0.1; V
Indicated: 60; V
